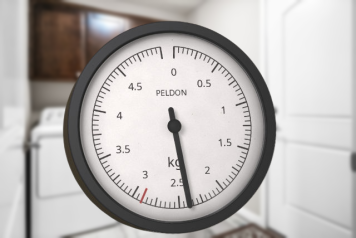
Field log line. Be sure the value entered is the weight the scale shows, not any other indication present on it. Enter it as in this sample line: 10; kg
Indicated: 2.4; kg
